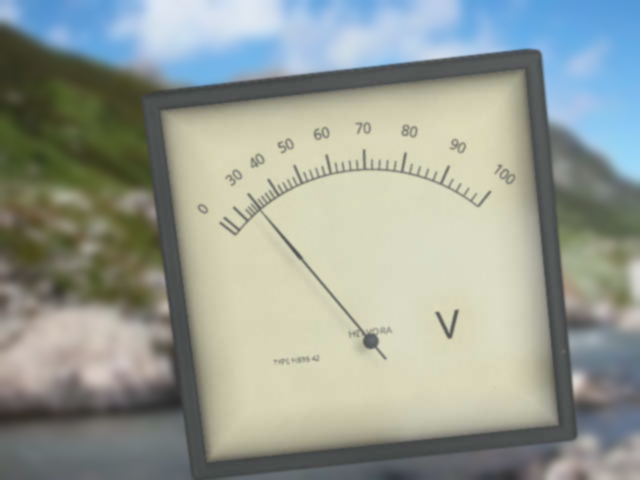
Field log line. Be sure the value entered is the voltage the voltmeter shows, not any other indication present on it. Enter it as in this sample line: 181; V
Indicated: 30; V
